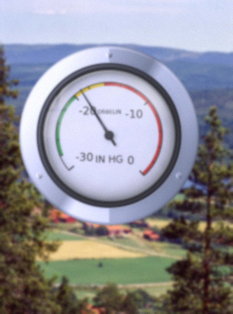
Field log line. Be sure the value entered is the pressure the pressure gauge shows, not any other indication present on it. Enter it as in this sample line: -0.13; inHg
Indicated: -19; inHg
